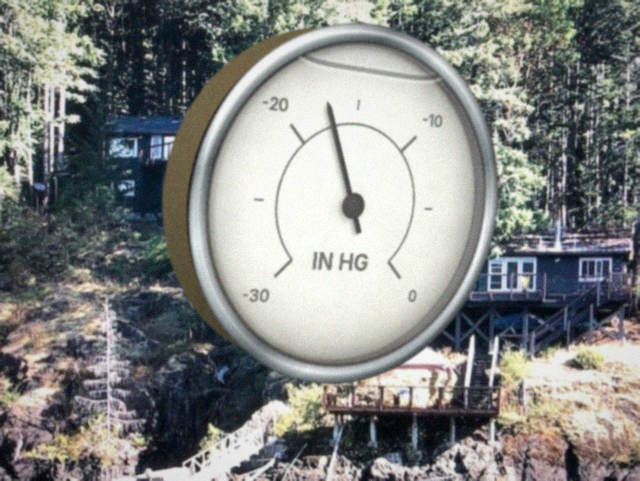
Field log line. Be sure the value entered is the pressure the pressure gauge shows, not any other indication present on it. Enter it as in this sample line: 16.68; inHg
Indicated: -17.5; inHg
